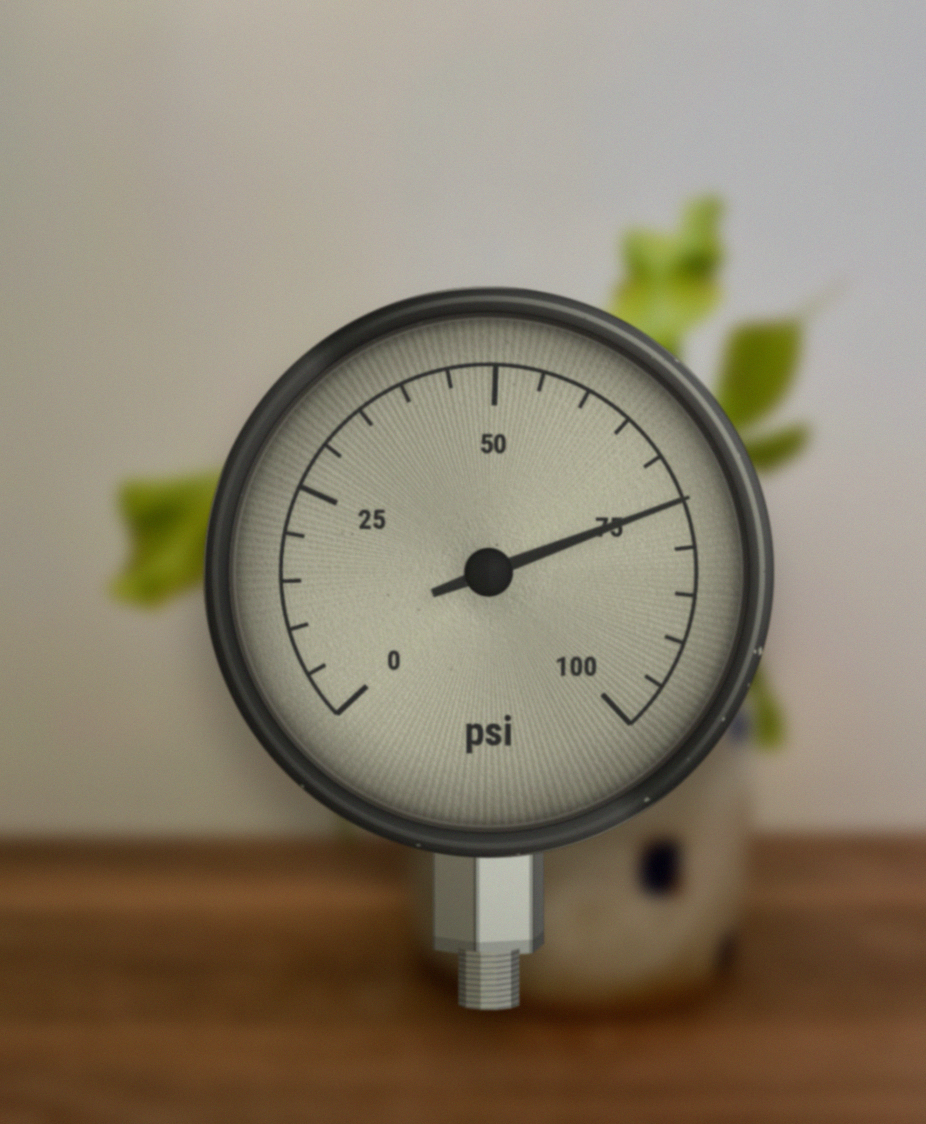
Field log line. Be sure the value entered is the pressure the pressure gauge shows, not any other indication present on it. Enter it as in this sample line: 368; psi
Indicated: 75; psi
